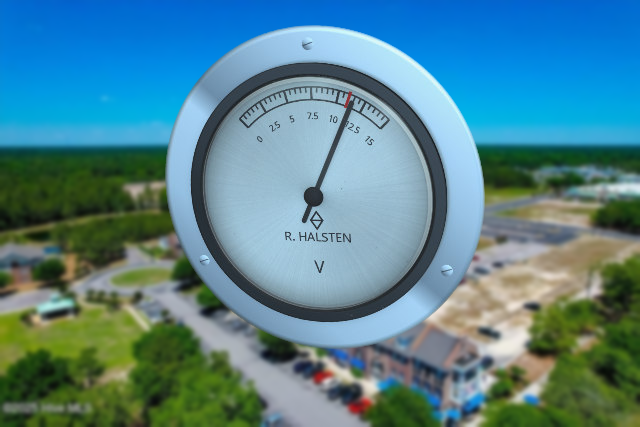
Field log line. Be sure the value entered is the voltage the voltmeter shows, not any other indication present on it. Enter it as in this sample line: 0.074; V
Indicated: 11.5; V
